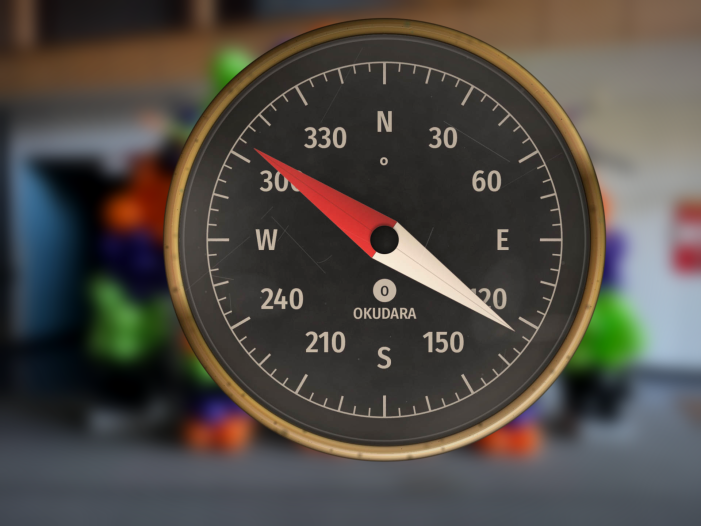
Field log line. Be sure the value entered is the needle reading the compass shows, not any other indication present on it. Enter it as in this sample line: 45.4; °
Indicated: 305; °
